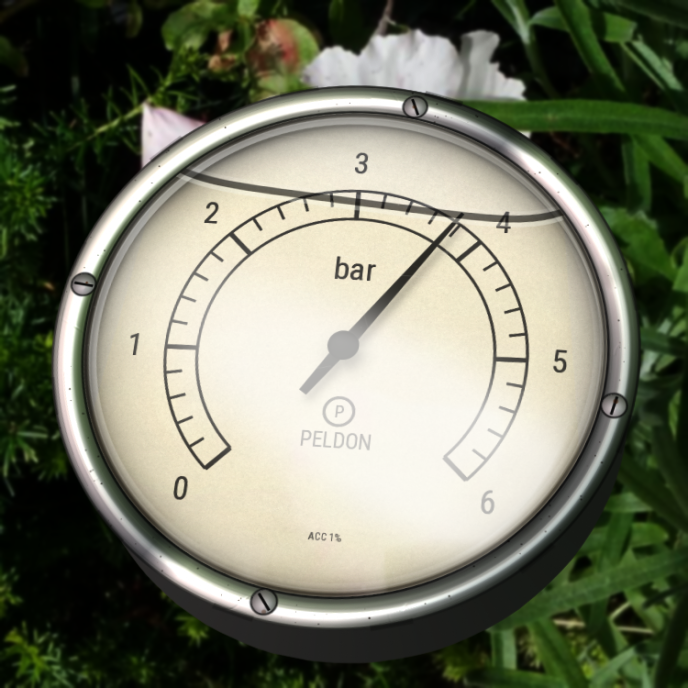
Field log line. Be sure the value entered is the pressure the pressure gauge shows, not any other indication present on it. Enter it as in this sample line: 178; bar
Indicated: 3.8; bar
